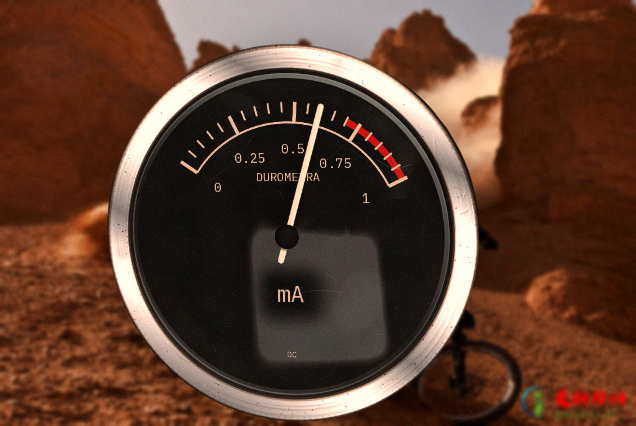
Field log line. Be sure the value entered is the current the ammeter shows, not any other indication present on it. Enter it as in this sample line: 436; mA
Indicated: 0.6; mA
